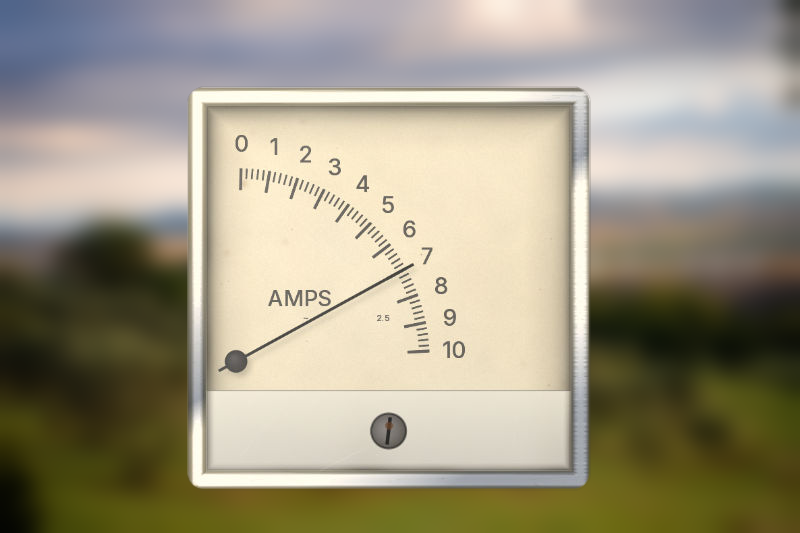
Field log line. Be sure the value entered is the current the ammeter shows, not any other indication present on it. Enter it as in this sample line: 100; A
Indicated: 7; A
